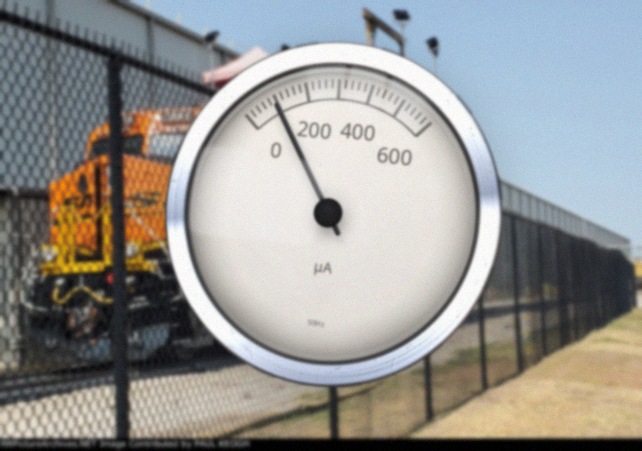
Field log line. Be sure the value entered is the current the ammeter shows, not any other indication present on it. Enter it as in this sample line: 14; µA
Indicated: 100; µA
